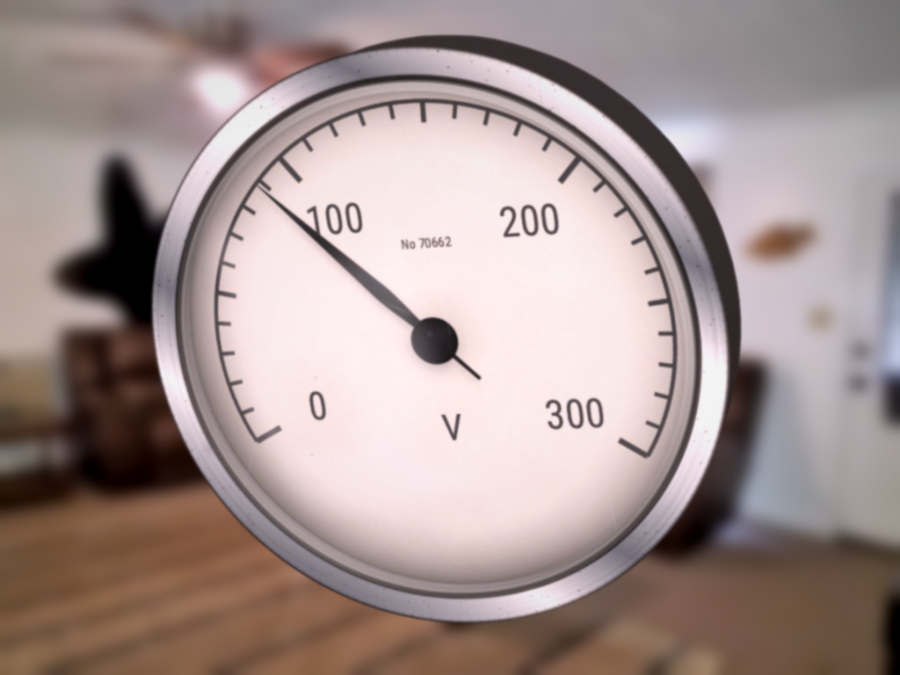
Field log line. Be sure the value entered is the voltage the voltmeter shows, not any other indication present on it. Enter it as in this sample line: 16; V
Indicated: 90; V
